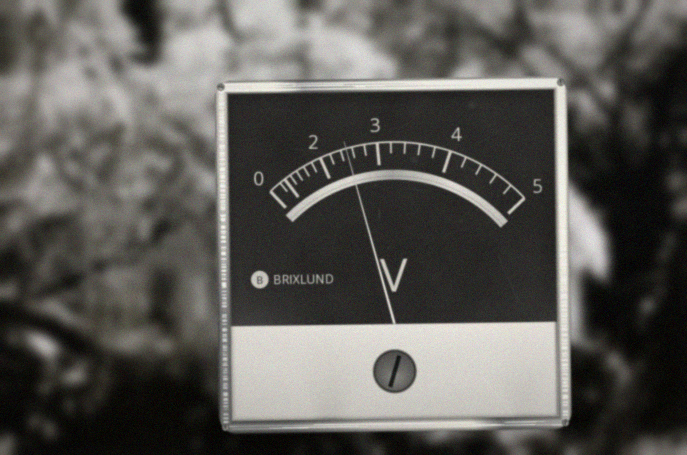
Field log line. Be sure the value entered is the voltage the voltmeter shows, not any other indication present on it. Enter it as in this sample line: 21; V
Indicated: 2.5; V
